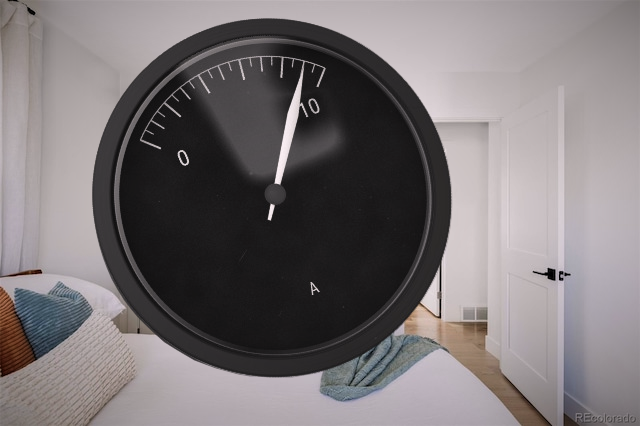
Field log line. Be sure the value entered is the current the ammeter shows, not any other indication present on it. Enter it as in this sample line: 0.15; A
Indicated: 9; A
